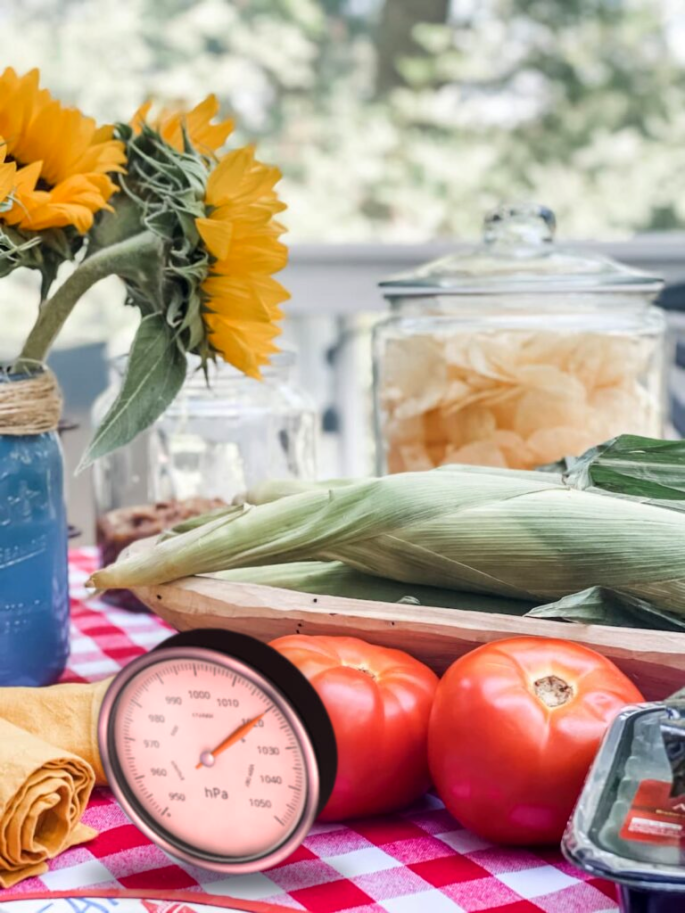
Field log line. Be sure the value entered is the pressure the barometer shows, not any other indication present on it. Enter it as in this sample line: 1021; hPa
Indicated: 1020; hPa
